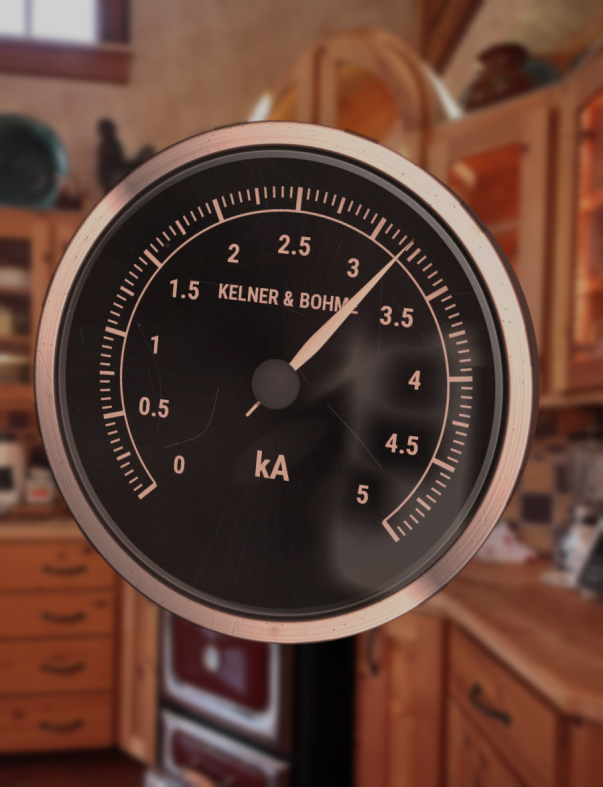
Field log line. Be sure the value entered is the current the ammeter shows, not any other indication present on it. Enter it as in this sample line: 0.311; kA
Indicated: 3.2; kA
